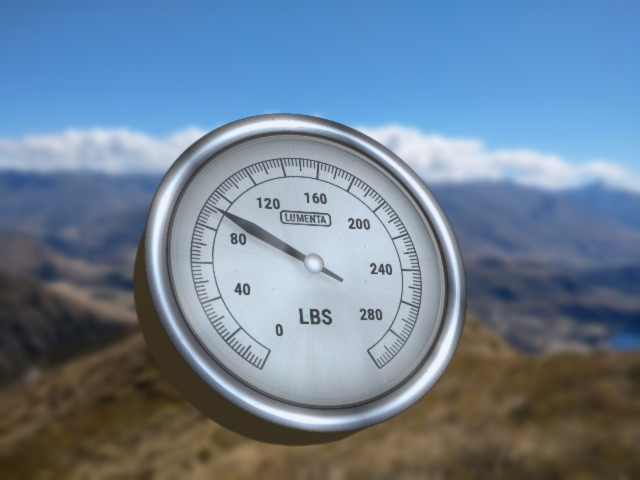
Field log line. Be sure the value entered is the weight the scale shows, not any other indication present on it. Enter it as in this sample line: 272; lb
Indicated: 90; lb
